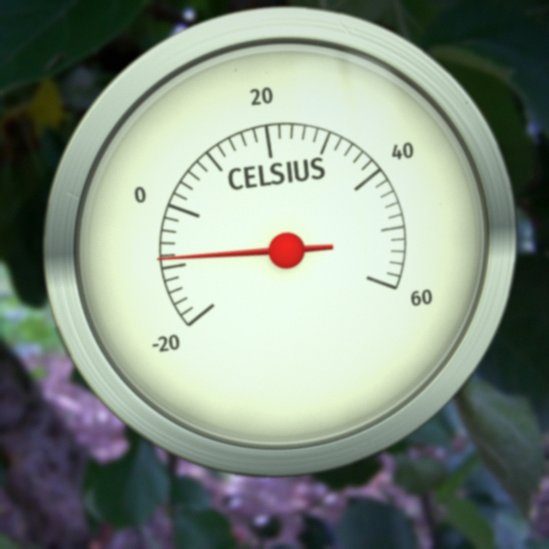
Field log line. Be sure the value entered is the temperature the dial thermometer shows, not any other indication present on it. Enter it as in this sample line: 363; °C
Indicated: -8; °C
